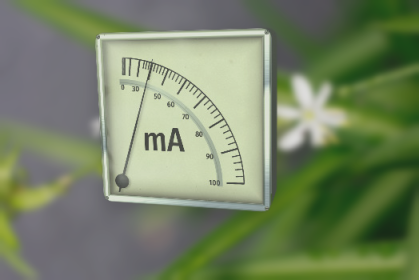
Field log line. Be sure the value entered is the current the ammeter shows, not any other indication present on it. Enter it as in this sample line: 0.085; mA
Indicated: 40; mA
